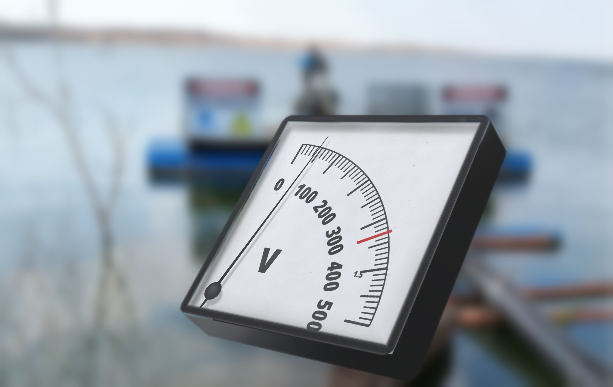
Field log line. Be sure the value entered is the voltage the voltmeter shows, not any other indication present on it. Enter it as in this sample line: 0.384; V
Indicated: 50; V
